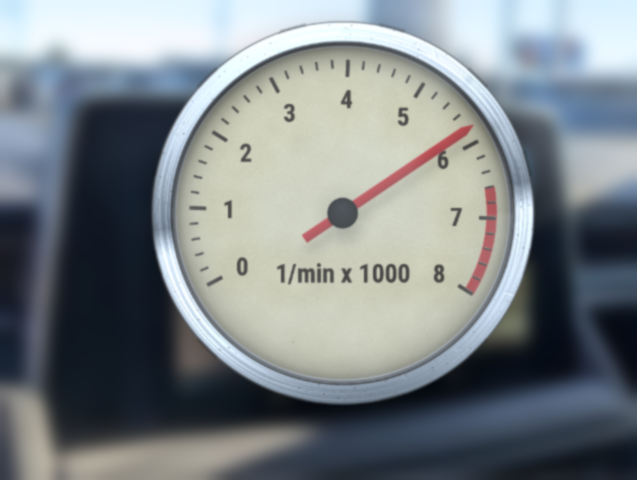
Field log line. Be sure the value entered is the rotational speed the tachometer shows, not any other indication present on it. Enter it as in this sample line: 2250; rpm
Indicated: 5800; rpm
